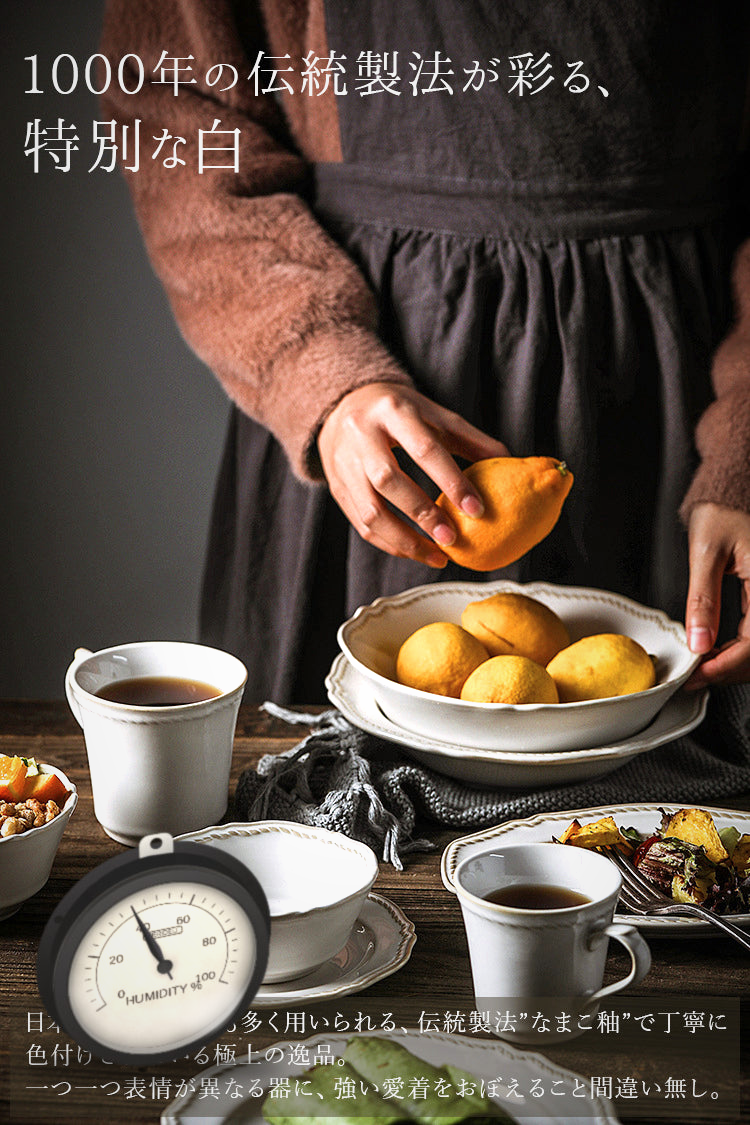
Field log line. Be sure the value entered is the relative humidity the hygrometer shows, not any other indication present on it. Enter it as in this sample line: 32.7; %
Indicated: 40; %
